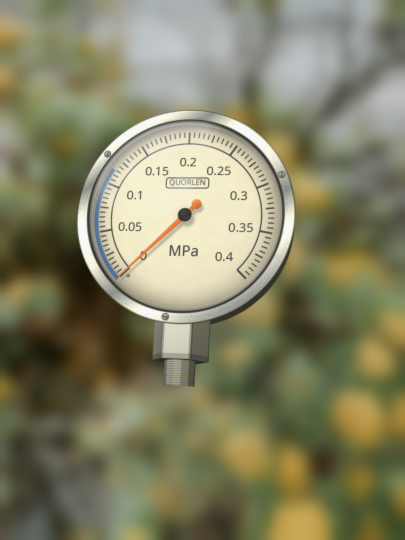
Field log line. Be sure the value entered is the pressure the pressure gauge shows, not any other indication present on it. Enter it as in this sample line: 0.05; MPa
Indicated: 0; MPa
